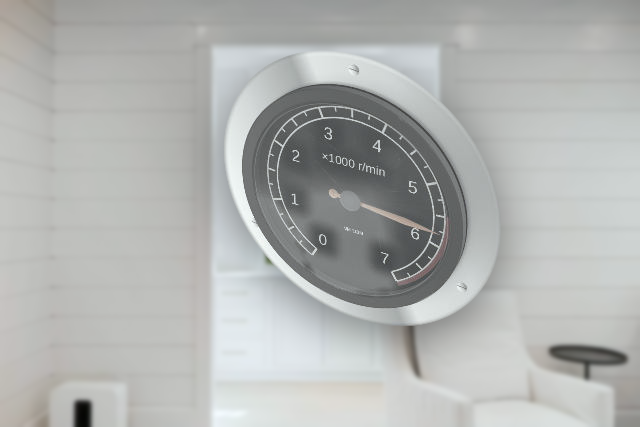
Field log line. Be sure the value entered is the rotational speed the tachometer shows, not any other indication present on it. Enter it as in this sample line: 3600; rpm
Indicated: 5750; rpm
